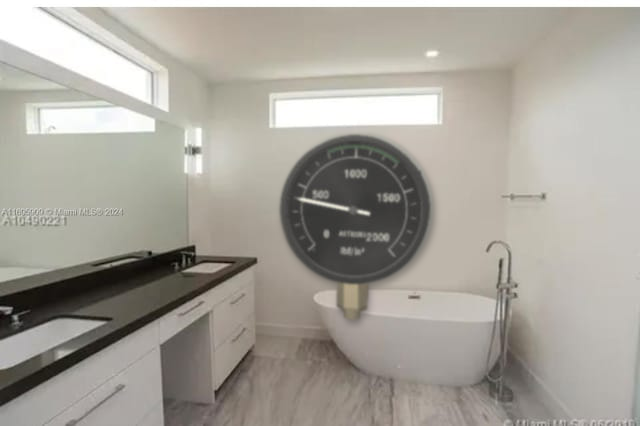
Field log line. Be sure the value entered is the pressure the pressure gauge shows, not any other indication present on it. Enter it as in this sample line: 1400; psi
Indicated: 400; psi
